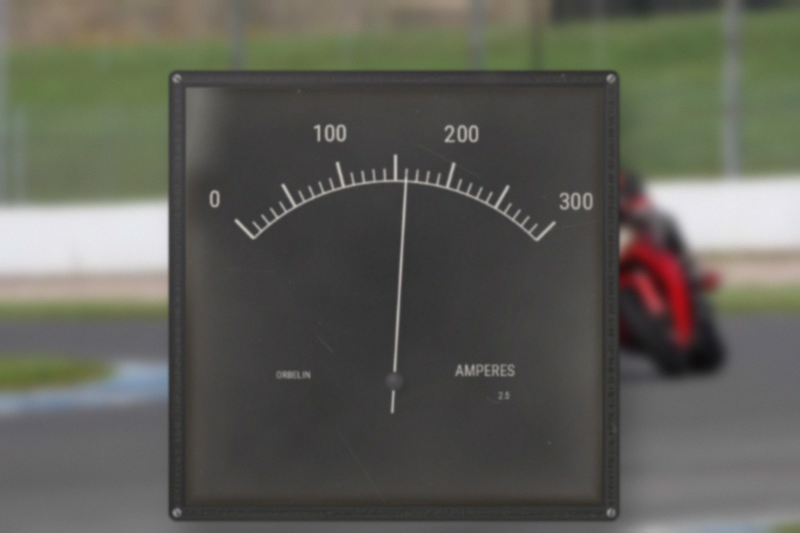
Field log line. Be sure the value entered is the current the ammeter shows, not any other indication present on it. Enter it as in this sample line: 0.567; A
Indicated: 160; A
